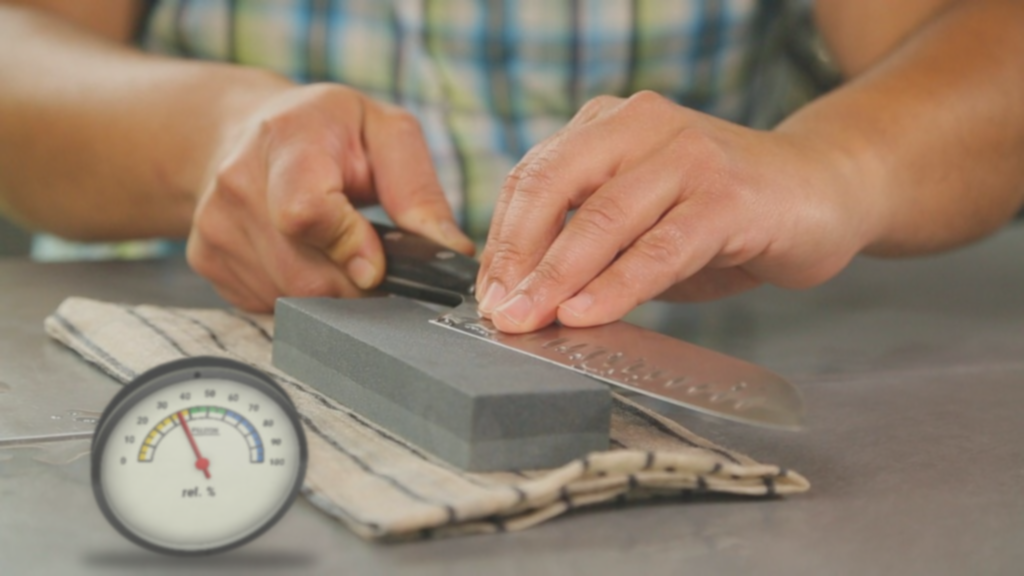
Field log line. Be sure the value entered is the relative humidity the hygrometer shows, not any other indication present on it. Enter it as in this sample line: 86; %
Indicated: 35; %
